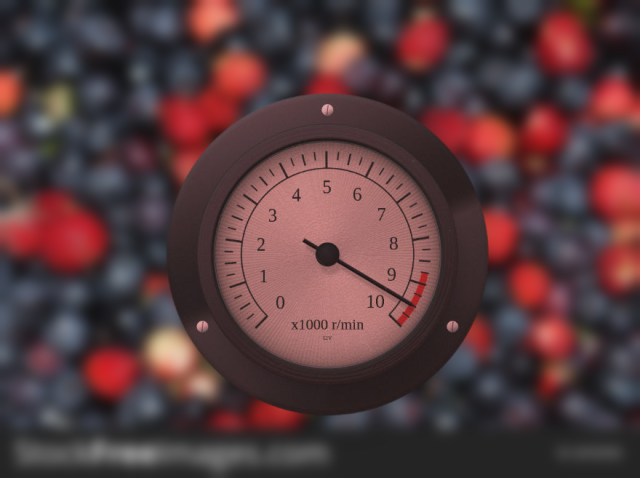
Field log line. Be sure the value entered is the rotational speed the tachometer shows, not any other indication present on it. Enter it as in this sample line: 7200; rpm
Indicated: 9500; rpm
